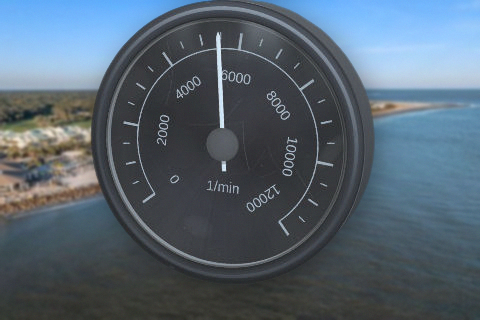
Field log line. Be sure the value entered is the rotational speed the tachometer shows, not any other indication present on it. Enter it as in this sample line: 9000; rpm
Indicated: 5500; rpm
